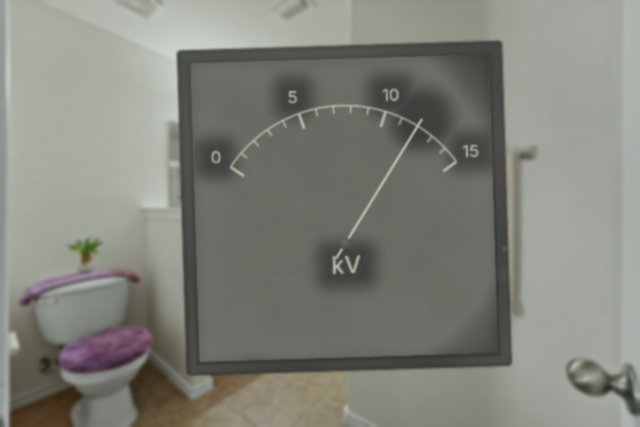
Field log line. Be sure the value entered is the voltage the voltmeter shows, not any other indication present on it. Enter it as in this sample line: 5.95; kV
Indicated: 12; kV
